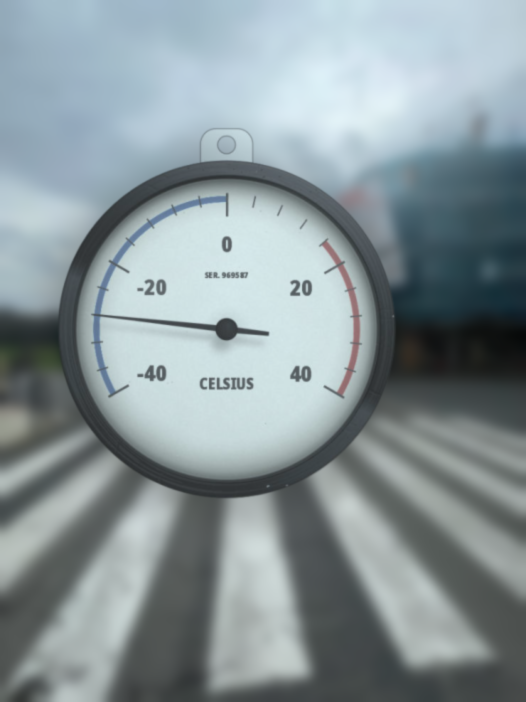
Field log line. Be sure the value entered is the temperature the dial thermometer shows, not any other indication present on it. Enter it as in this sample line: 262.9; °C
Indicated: -28; °C
